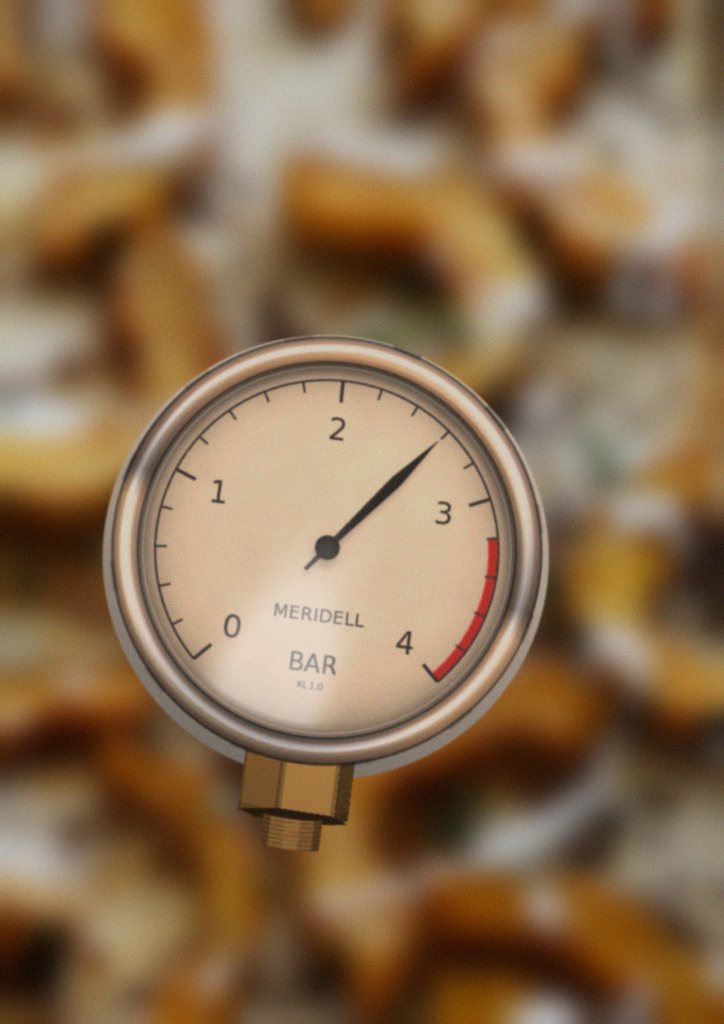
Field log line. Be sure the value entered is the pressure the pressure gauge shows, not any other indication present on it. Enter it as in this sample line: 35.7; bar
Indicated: 2.6; bar
